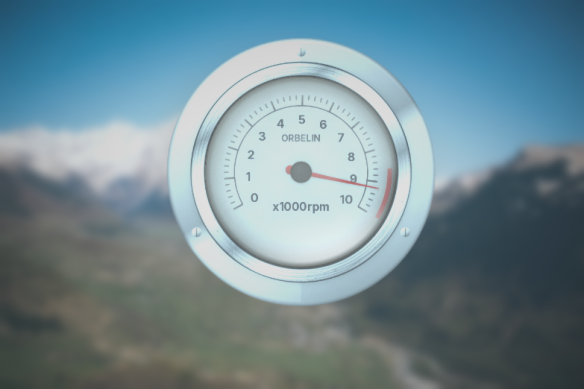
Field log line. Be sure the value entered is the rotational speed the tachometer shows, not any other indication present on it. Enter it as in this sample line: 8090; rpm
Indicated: 9200; rpm
